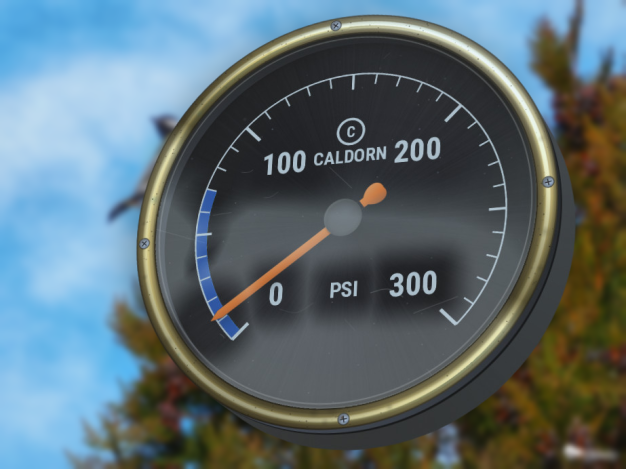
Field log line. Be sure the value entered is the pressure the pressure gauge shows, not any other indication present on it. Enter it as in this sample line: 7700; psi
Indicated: 10; psi
